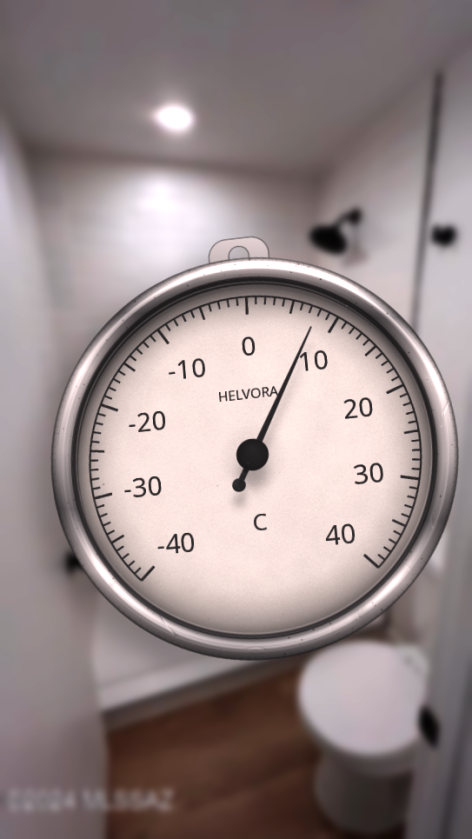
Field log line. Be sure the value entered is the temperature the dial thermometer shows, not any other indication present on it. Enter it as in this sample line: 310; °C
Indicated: 8; °C
